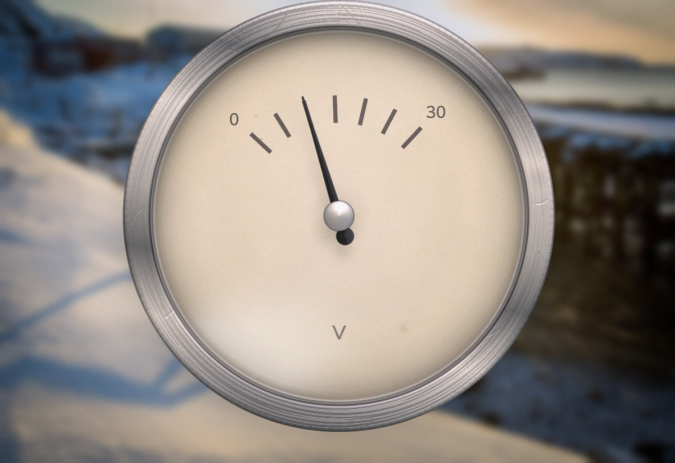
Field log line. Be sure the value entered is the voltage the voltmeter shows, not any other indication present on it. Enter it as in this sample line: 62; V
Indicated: 10; V
